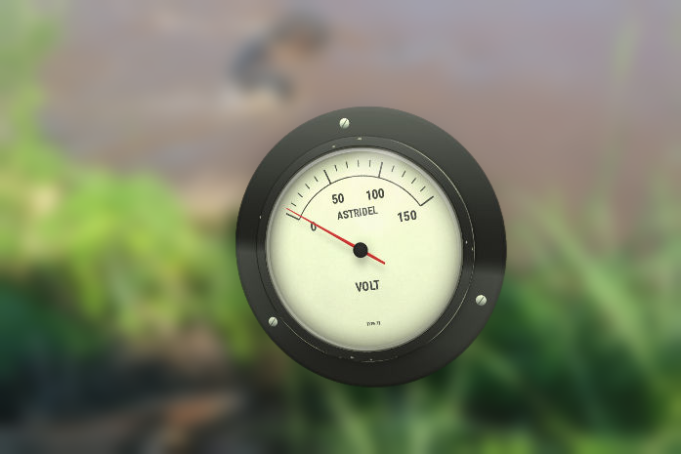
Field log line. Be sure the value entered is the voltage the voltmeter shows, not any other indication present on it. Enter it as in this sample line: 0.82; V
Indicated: 5; V
